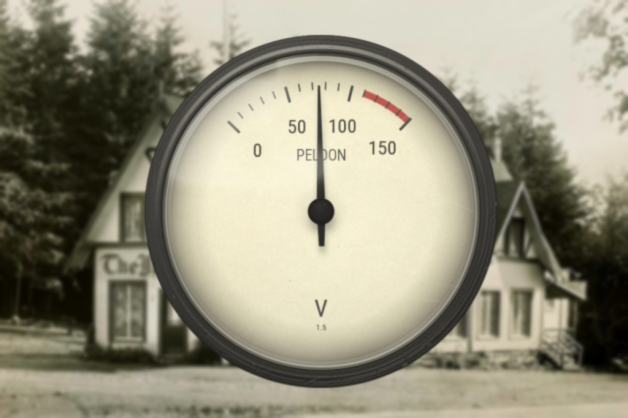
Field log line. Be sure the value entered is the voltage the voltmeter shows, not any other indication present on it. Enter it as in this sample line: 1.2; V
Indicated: 75; V
